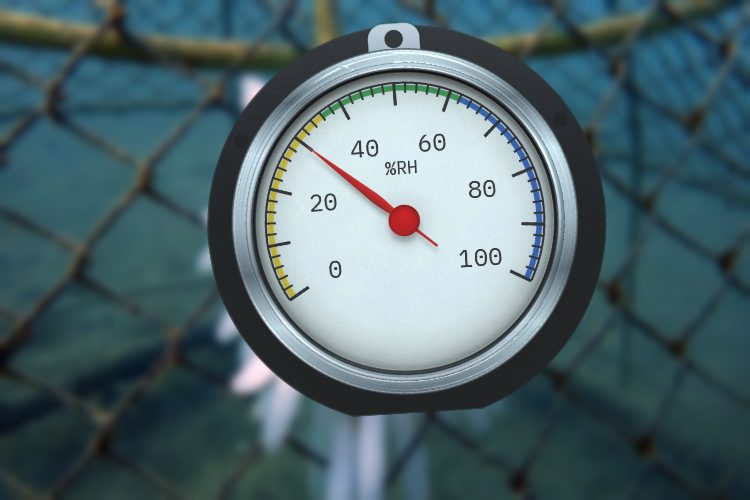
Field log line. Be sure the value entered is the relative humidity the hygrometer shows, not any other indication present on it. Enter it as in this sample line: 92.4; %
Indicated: 30; %
